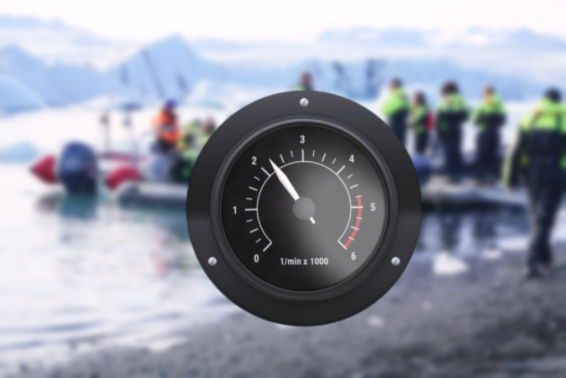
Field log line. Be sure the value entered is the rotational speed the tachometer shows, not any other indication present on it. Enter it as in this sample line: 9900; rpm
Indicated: 2250; rpm
